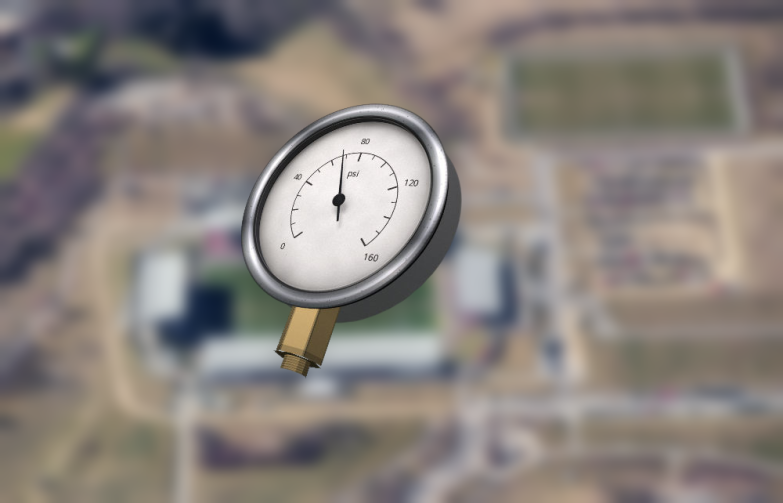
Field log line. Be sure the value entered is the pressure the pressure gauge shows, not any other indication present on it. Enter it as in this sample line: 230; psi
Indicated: 70; psi
